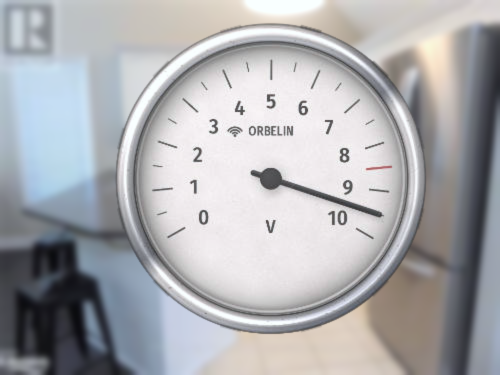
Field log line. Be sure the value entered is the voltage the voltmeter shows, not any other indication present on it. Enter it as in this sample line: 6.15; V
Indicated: 9.5; V
